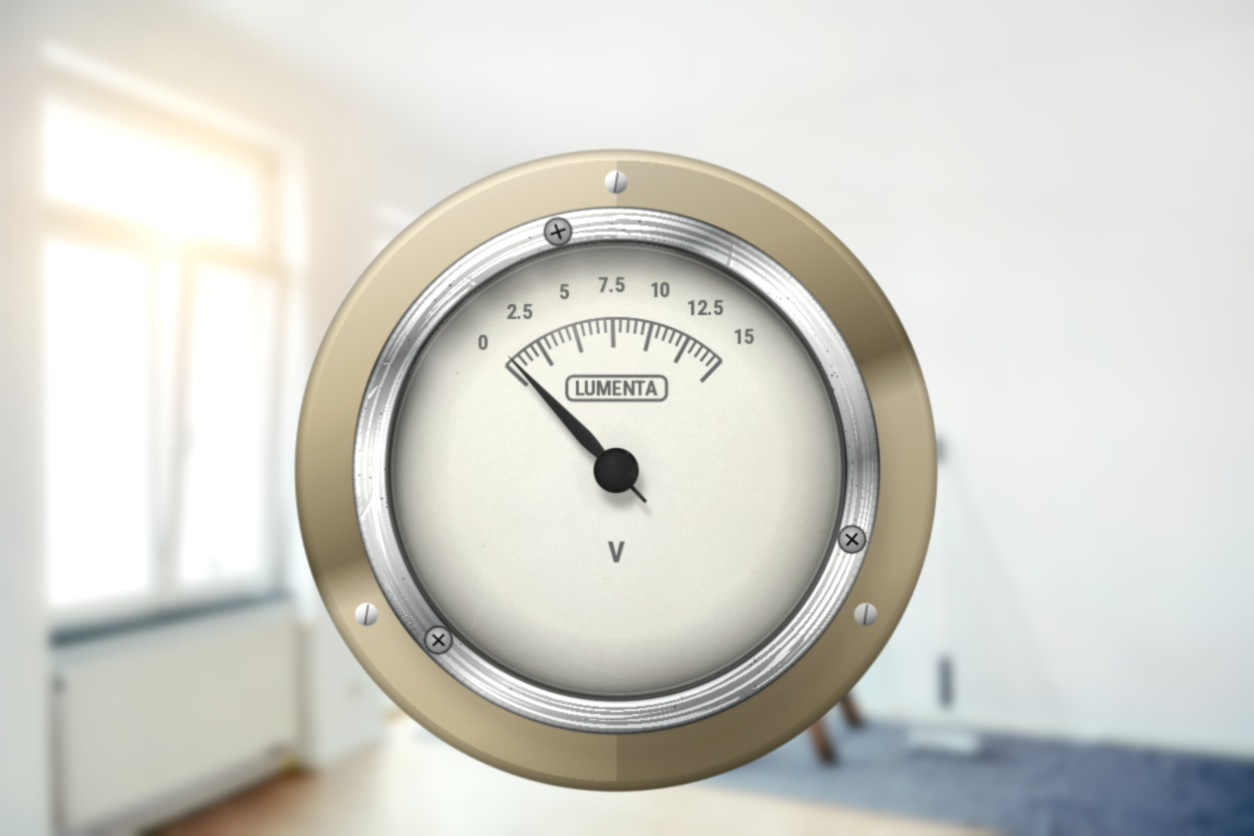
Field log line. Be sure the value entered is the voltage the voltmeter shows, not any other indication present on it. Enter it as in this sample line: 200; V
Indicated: 0.5; V
